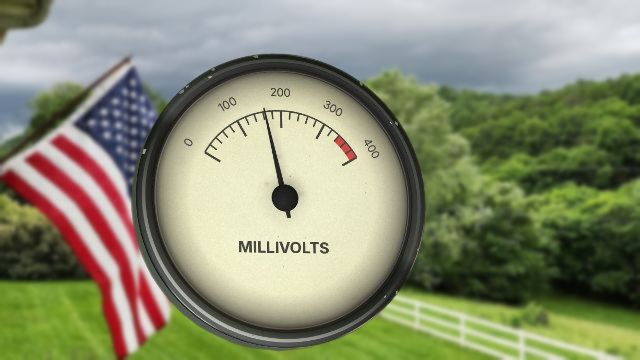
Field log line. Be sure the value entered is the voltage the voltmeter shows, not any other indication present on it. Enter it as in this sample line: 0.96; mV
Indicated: 160; mV
